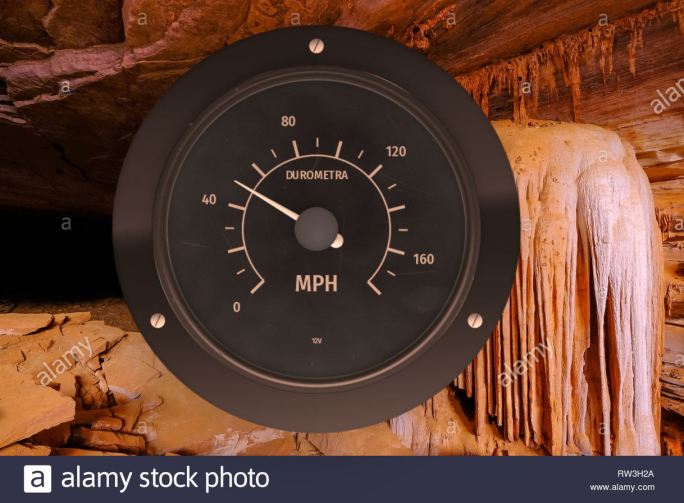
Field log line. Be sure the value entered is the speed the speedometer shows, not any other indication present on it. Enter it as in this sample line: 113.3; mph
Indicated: 50; mph
